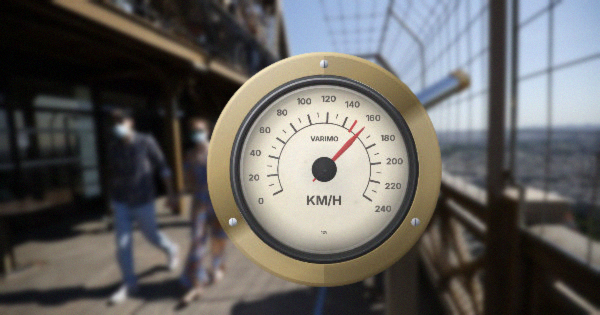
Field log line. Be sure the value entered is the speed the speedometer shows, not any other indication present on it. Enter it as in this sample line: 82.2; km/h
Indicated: 160; km/h
